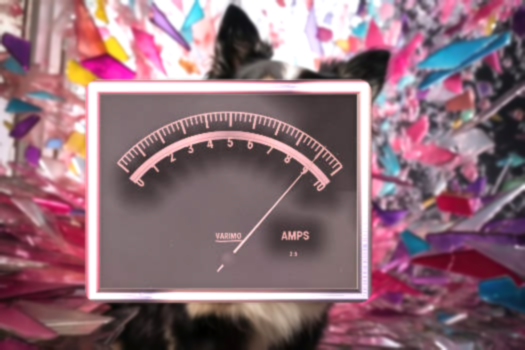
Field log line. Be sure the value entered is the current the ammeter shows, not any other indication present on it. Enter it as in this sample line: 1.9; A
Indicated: 9; A
